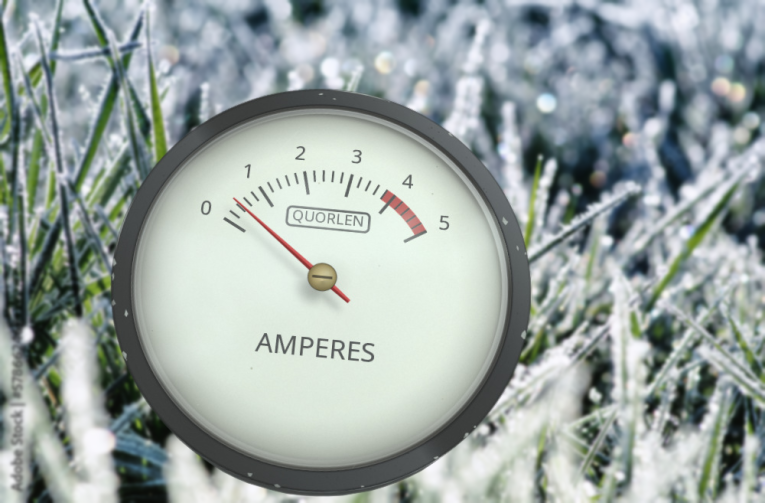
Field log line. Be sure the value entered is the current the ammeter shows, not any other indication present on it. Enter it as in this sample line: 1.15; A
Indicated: 0.4; A
